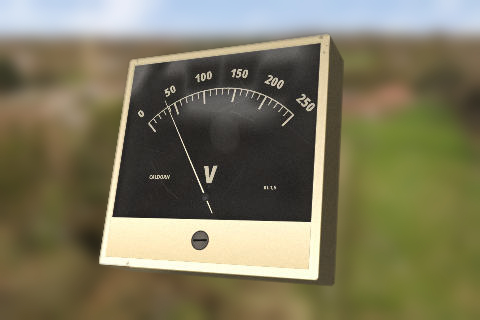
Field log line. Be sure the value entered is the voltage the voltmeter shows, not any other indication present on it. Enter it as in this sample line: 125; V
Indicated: 40; V
